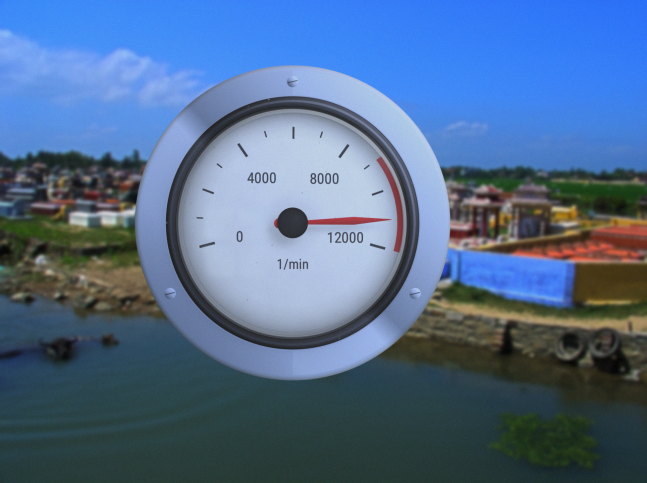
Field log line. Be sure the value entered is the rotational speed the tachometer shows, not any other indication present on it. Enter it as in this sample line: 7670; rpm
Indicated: 11000; rpm
